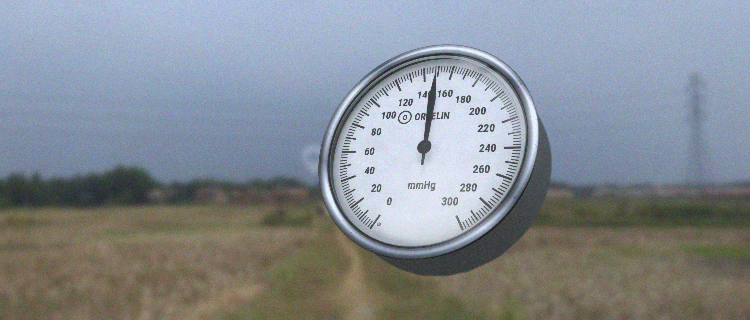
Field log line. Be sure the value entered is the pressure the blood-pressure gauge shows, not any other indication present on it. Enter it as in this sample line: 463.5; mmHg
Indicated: 150; mmHg
